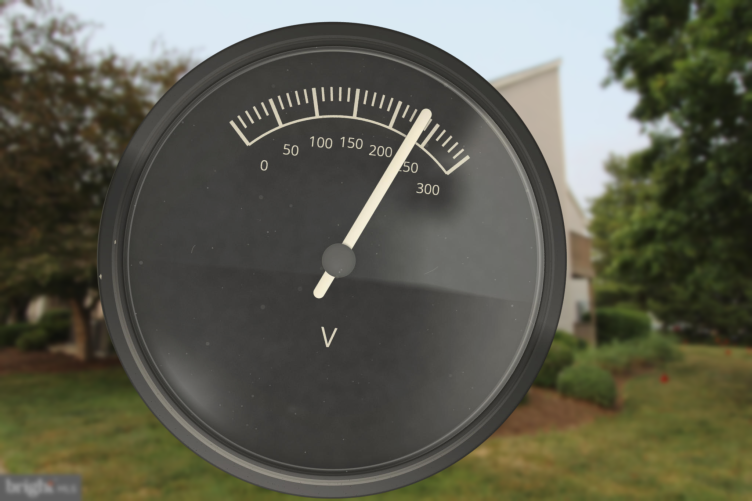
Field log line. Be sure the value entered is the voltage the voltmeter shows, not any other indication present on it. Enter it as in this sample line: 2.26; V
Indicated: 230; V
